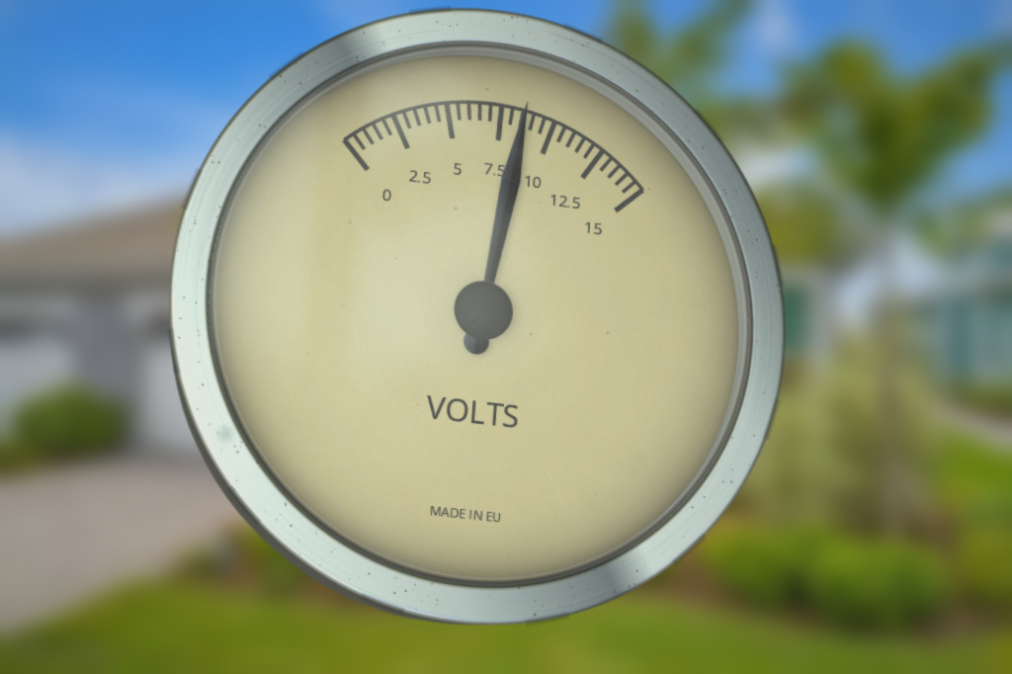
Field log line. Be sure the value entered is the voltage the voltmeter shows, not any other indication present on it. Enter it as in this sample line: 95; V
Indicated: 8.5; V
